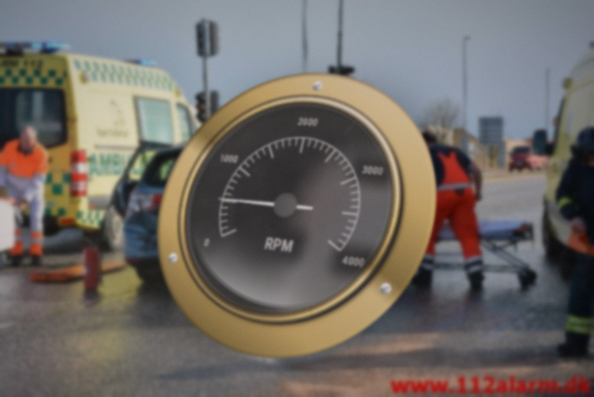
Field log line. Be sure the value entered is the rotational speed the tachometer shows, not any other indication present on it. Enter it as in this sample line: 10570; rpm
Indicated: 500; rpm
